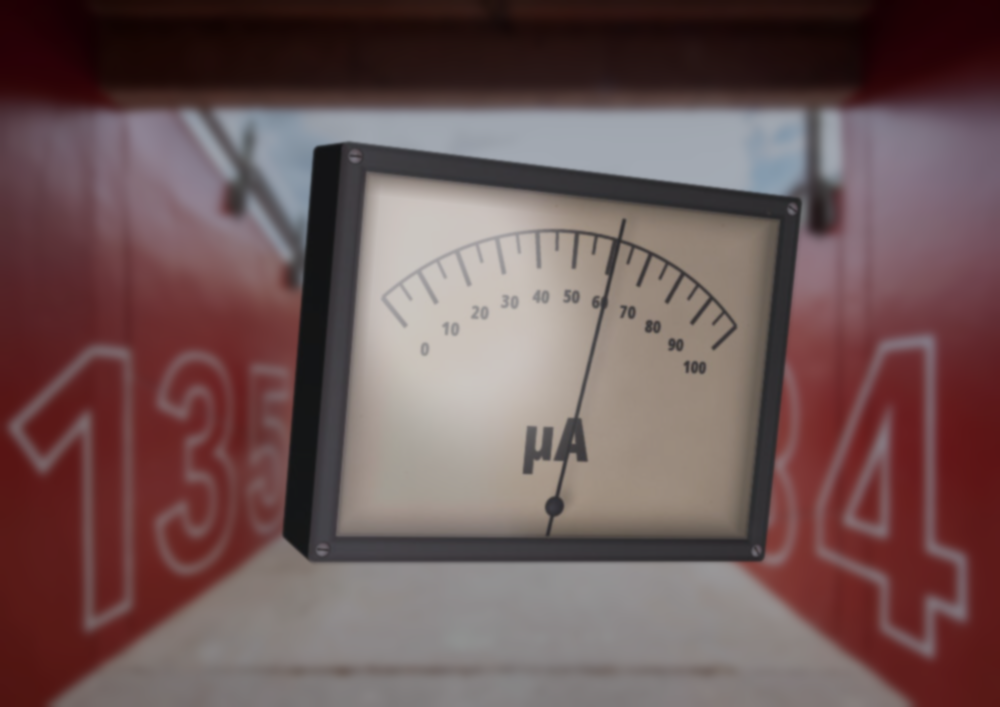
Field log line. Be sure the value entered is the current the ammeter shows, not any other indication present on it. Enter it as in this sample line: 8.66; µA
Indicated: 60; µA
